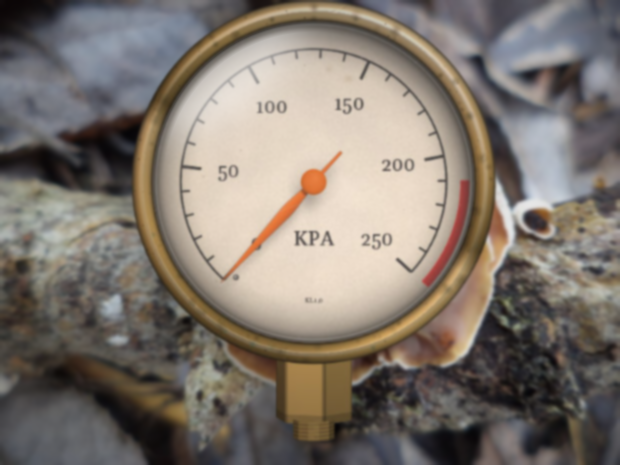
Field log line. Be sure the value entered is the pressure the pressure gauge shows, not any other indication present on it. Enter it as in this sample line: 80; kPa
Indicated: 0; kPa
